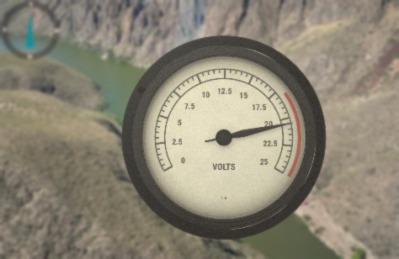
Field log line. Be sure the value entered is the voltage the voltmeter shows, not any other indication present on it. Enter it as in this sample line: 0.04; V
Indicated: 20.5; V
